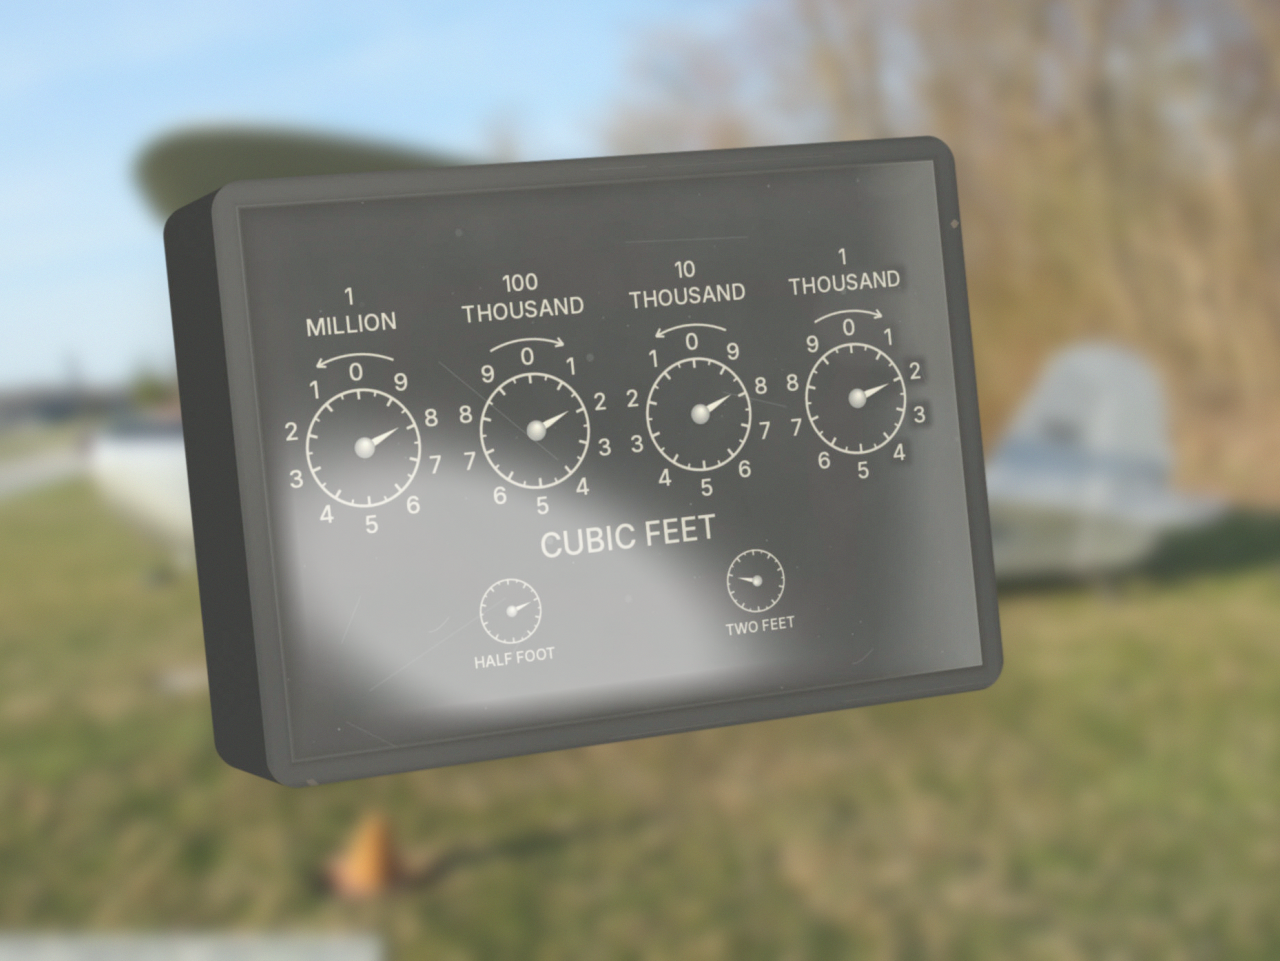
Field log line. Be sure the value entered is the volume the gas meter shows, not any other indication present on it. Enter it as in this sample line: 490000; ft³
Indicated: 818200; ft³
